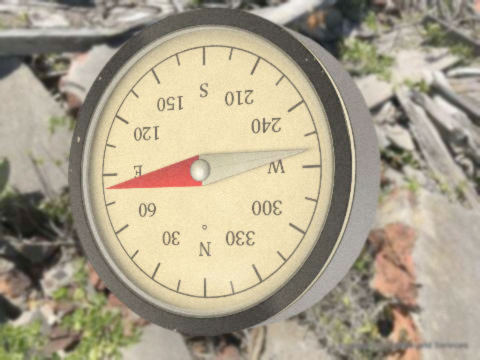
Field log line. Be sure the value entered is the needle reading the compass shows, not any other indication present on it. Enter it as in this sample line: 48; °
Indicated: 82.5; °
